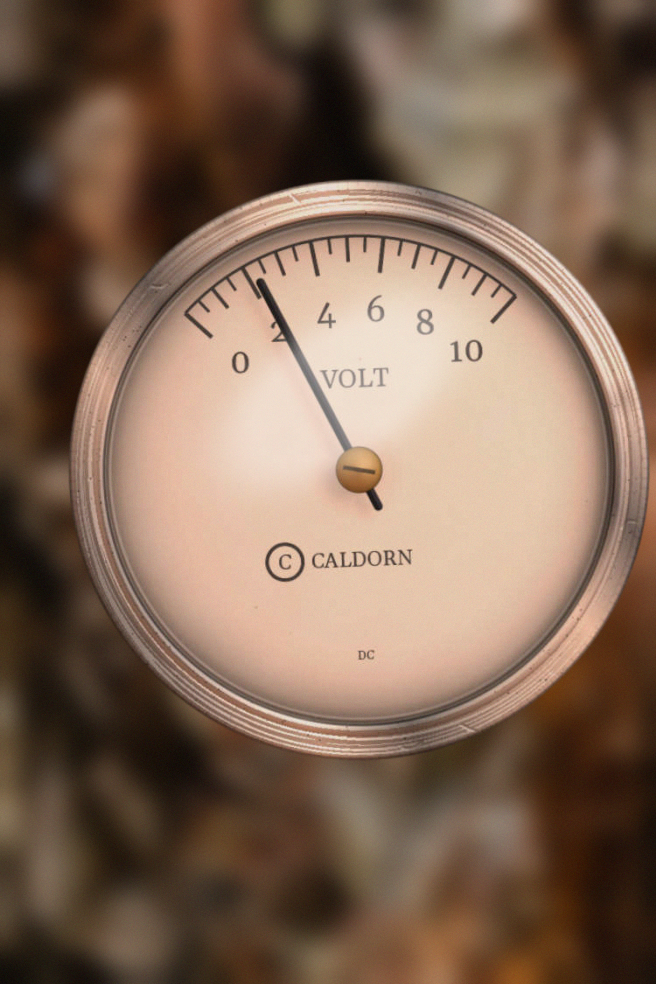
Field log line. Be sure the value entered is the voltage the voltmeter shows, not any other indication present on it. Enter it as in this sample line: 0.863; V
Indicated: 2.25; V
